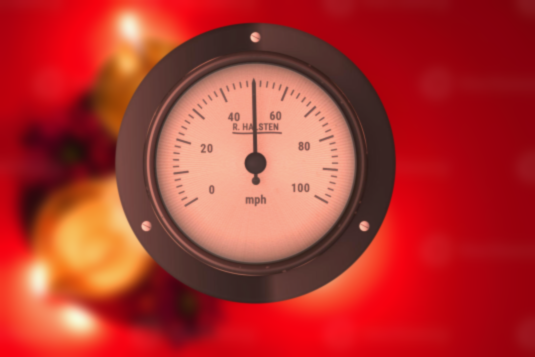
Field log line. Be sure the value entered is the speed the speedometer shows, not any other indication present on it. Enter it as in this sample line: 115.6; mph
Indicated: 50; mph
